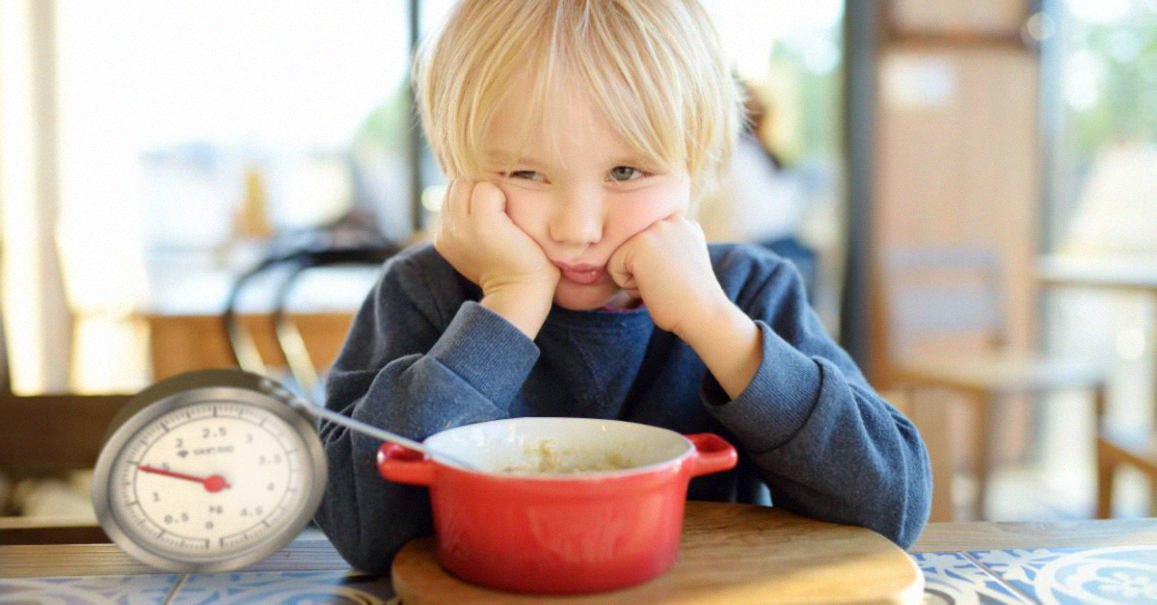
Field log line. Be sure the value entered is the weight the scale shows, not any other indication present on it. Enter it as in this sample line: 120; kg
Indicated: 1.5; kg
